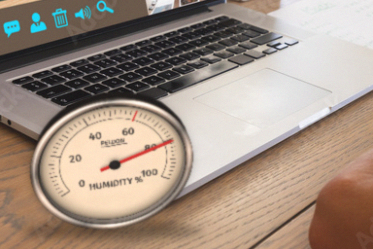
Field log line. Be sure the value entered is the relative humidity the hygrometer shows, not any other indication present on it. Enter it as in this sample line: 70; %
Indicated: 80; %
